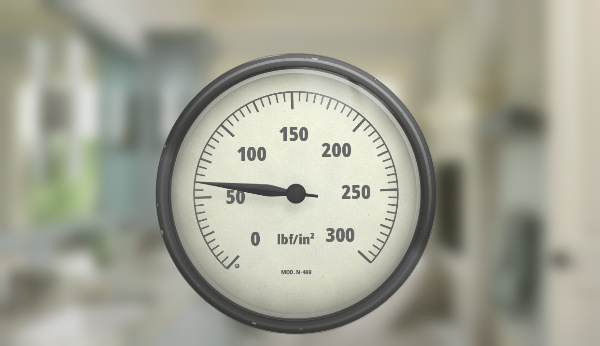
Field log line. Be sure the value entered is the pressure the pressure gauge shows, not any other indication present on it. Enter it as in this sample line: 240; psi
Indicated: 60; psi
